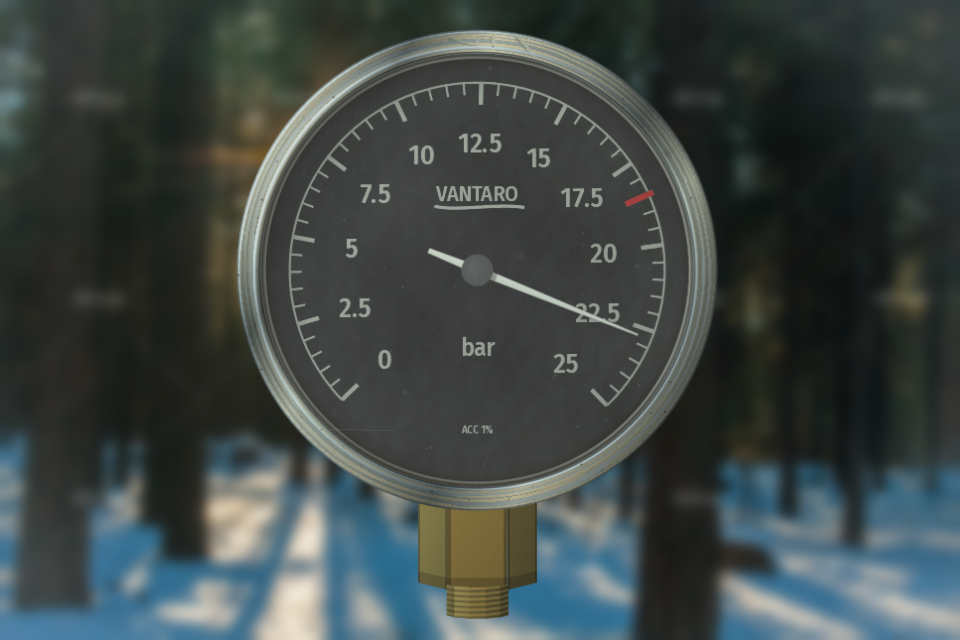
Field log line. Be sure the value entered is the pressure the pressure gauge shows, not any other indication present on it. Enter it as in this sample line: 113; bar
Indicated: 22.75; bar
